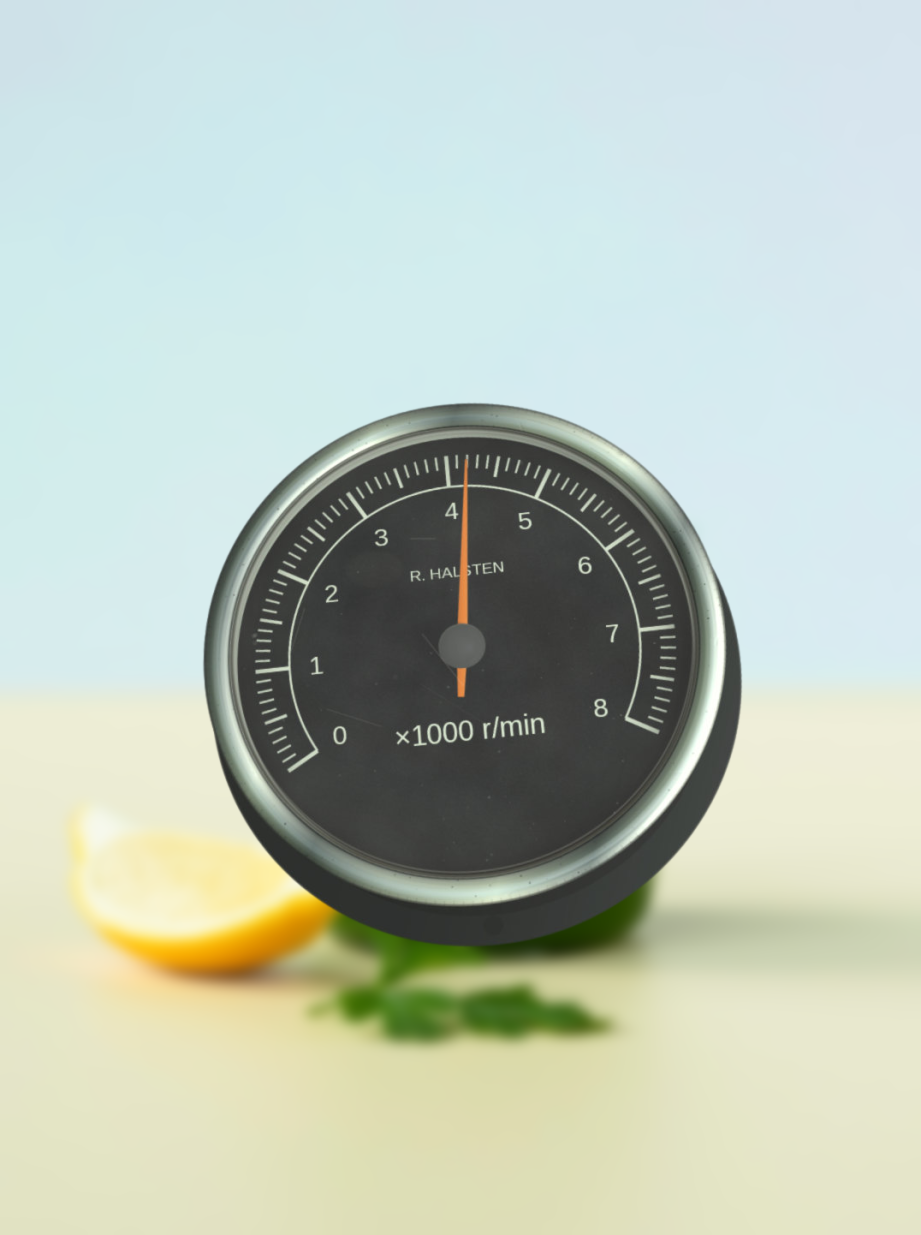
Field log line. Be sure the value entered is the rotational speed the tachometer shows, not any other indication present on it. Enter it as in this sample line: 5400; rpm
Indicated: 4200; rpm
